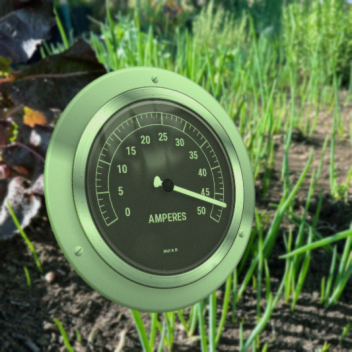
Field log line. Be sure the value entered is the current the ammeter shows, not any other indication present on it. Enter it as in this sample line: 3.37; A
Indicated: 47; A
